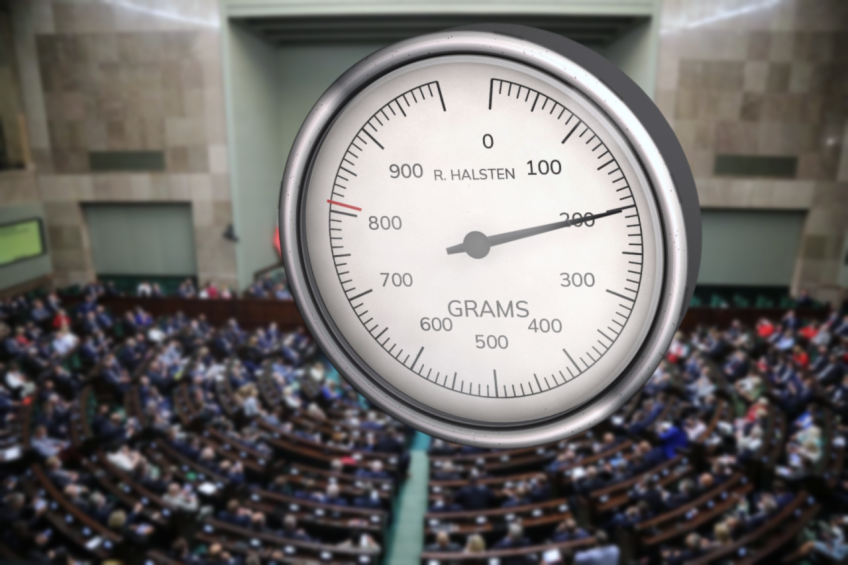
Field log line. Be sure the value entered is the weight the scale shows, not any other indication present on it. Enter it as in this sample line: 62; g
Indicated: 200; g
